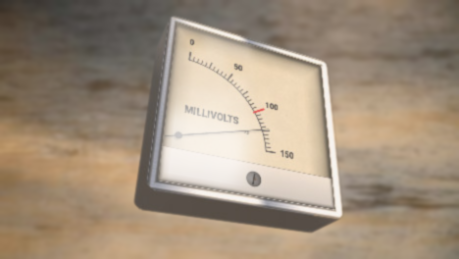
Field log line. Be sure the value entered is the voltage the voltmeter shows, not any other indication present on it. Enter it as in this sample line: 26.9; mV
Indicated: 125; mV
